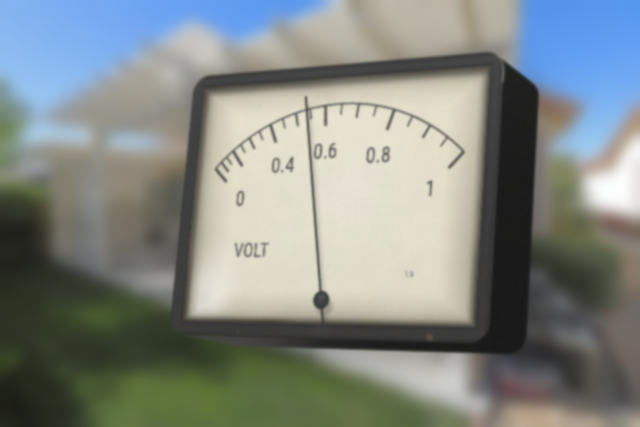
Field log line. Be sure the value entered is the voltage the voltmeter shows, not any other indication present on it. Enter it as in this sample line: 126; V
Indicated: 0.55; V
